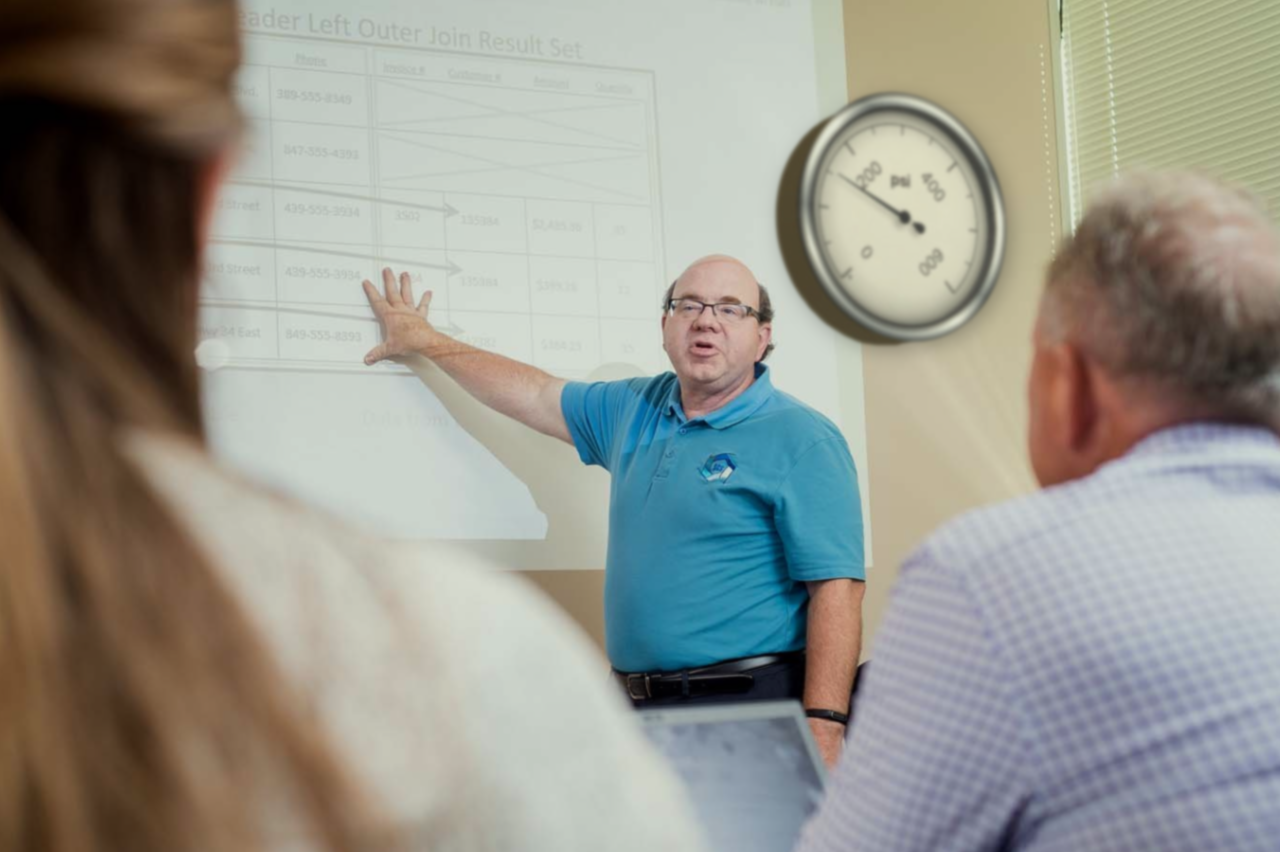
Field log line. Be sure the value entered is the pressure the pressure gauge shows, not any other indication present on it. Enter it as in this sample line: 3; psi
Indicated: 150; psi
